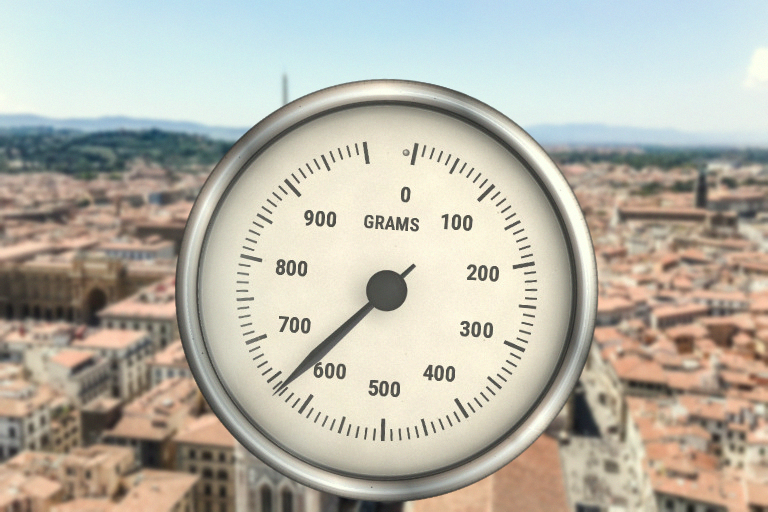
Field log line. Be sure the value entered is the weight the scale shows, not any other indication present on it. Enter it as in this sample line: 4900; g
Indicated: 635; g
